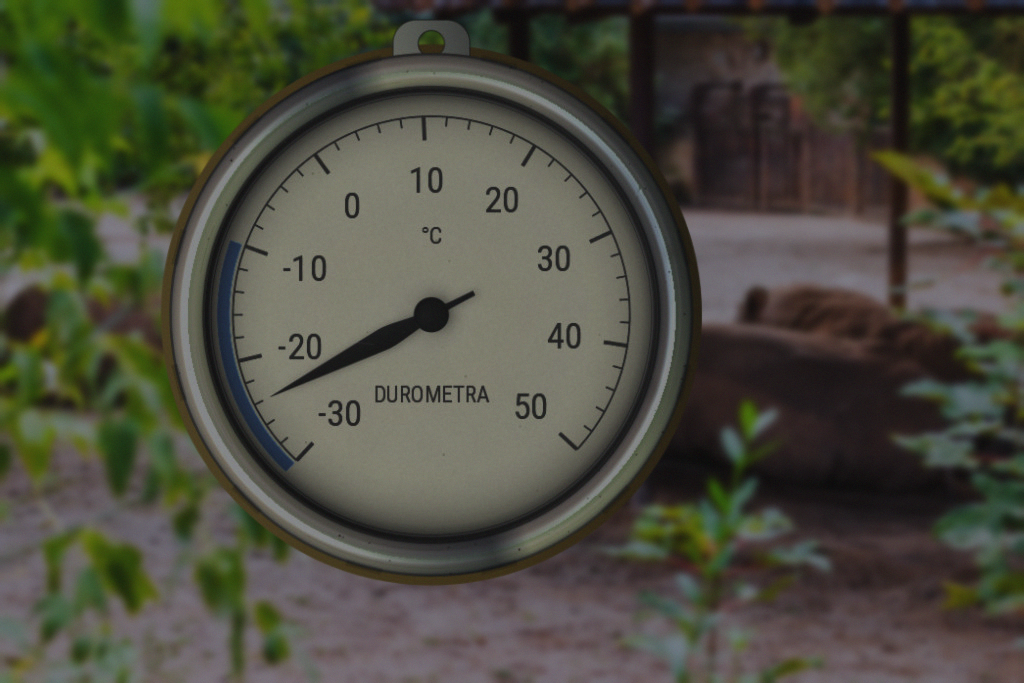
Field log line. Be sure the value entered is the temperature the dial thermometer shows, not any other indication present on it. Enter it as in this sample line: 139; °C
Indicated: -24; °C
